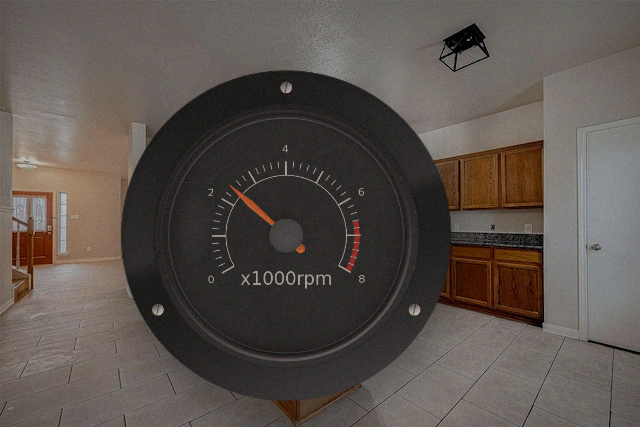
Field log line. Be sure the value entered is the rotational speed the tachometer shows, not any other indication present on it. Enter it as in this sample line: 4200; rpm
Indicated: 2400; rpm
